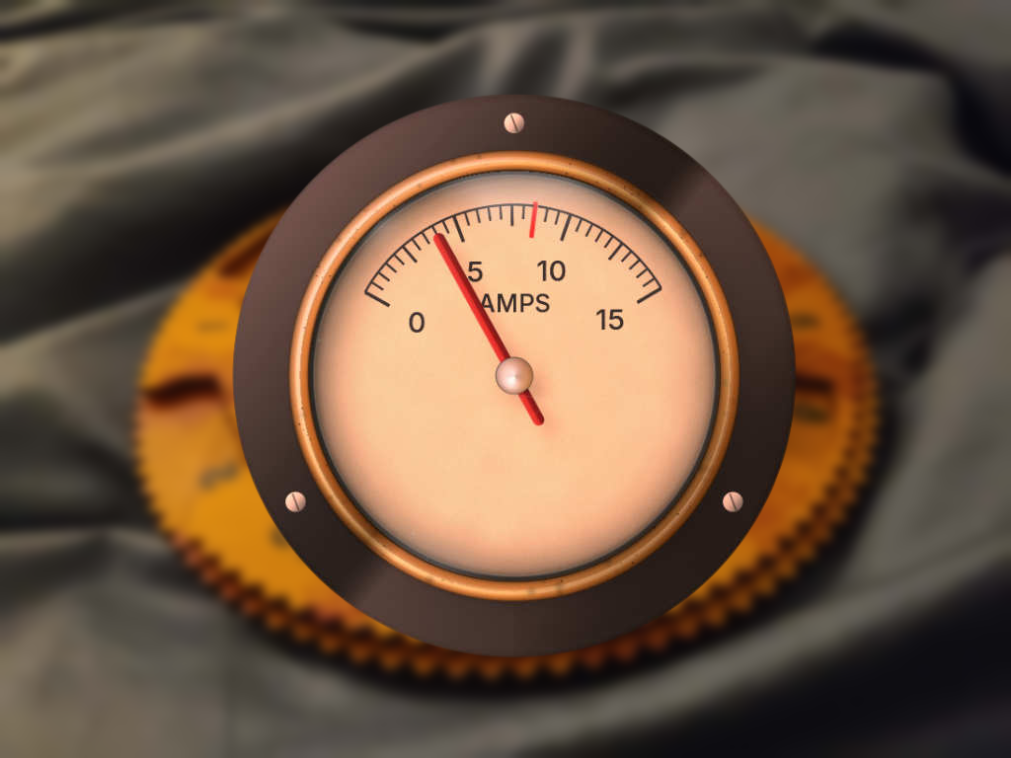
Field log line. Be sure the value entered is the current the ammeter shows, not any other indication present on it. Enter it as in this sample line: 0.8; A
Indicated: 4; A
